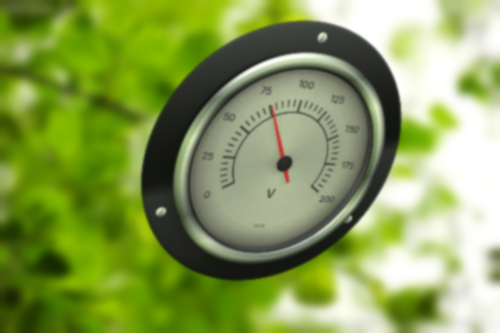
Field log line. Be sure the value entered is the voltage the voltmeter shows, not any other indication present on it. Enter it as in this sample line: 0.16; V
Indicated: 75; V
